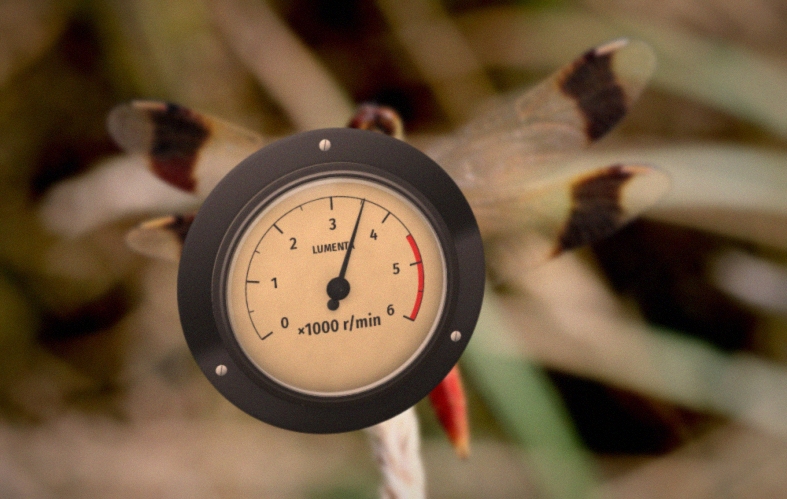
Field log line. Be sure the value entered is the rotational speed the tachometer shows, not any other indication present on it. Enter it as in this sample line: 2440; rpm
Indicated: 3500; rpm
